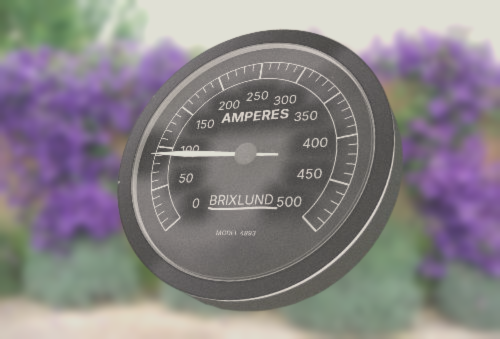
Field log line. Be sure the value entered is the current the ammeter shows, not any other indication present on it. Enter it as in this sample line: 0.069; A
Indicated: 90; A
